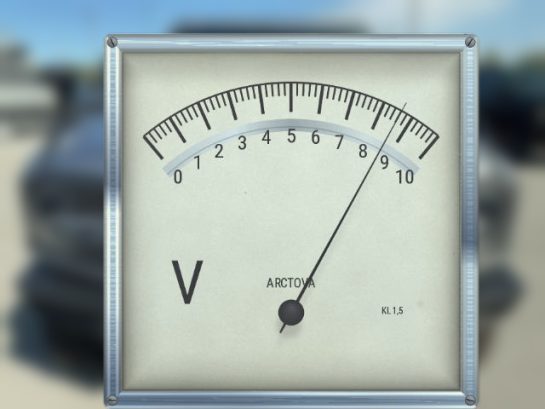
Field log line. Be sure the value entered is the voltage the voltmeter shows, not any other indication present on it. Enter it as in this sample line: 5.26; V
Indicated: 8.6; V
